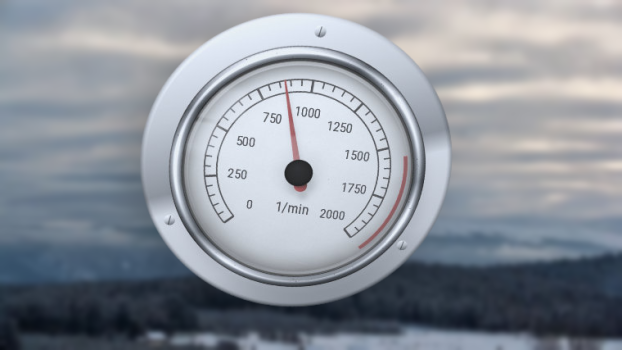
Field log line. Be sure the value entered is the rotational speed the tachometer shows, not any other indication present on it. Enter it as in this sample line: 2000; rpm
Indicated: 875; rpm
